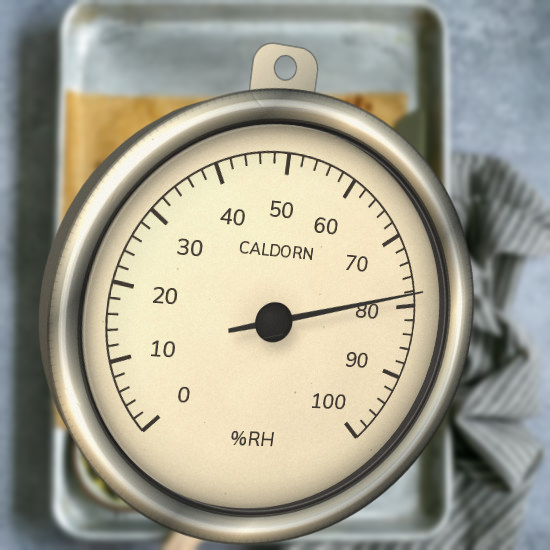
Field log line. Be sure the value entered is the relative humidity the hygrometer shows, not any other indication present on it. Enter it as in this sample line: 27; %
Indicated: 78; %
